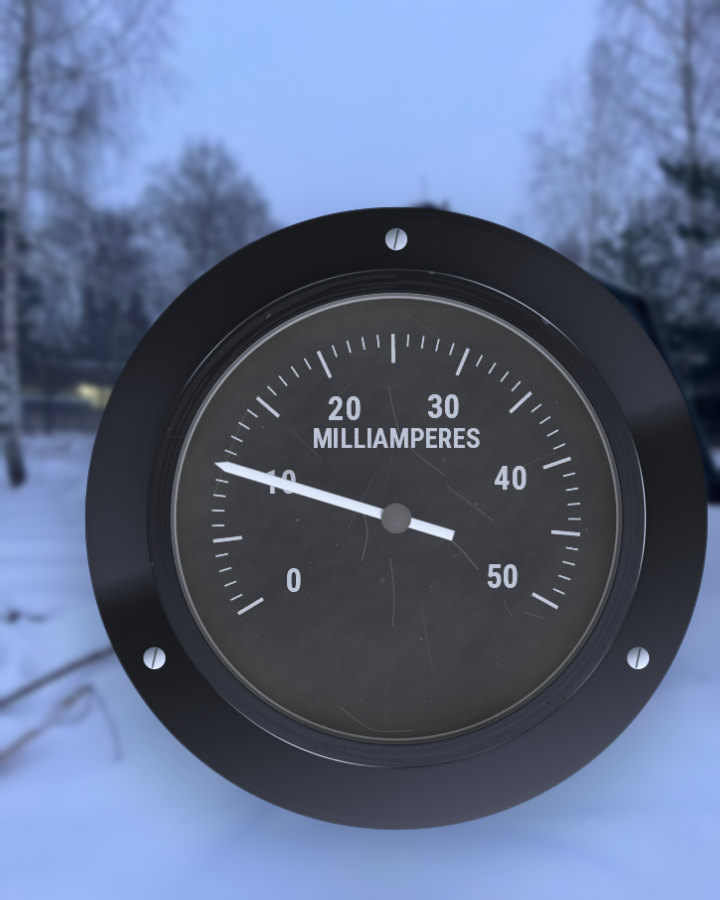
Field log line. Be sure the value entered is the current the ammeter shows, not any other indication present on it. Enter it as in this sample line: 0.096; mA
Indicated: 10; mA
